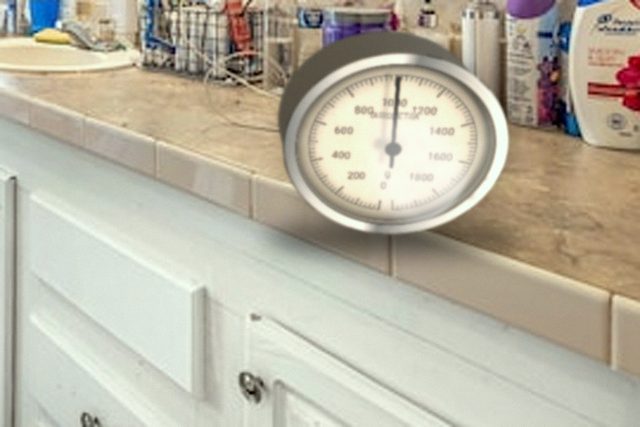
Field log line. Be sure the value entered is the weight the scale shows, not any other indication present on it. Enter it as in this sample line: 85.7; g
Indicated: 1000; g
